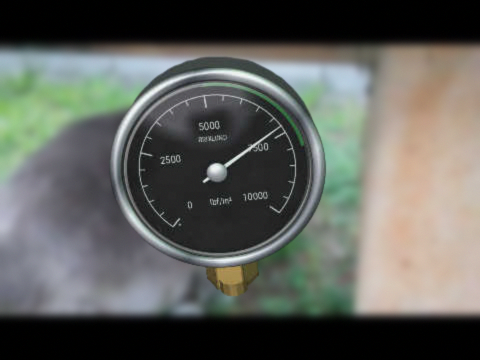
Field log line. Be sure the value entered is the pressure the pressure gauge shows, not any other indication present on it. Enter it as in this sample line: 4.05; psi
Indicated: 7250; psi
